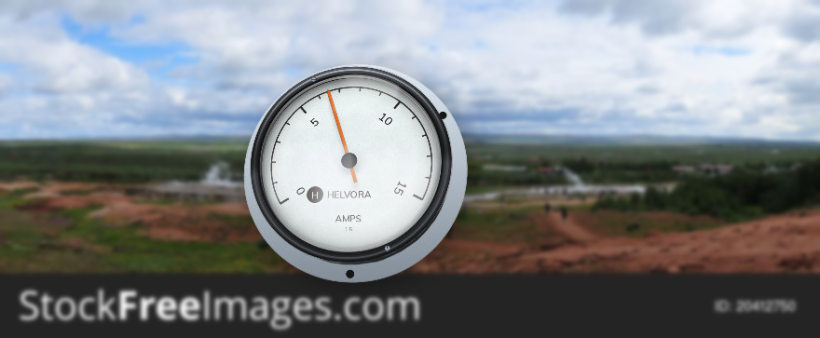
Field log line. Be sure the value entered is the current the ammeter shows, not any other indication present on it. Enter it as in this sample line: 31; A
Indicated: 6.5; A
